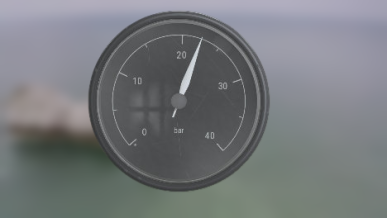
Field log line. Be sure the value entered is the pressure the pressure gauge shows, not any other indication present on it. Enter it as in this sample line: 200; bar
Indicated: 22.5; bar
